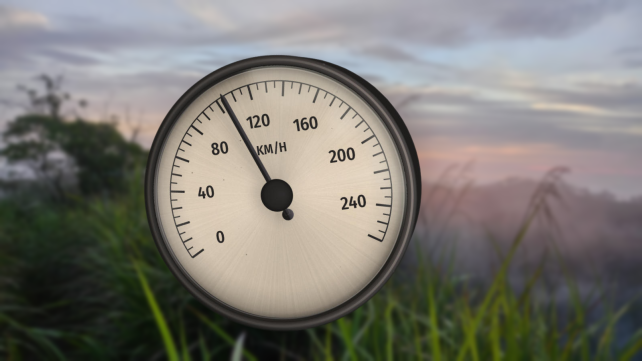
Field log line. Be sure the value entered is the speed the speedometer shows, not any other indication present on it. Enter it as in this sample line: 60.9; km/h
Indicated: 105; km/h
